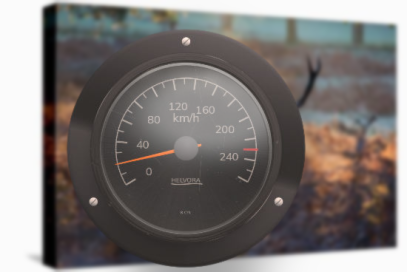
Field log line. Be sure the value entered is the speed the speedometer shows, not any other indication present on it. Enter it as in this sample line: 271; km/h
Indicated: 20; km/h
